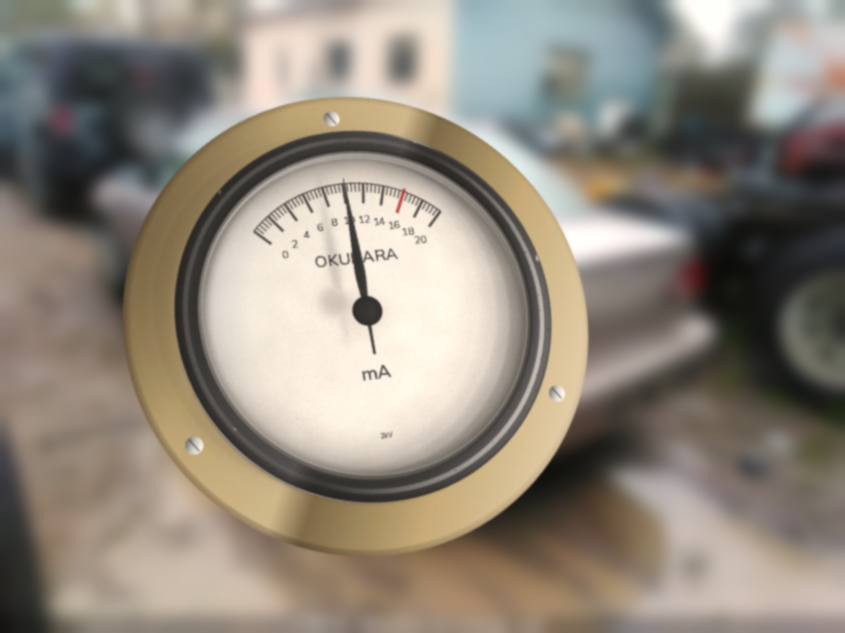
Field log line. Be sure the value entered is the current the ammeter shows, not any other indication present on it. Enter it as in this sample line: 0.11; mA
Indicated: 10; mA
